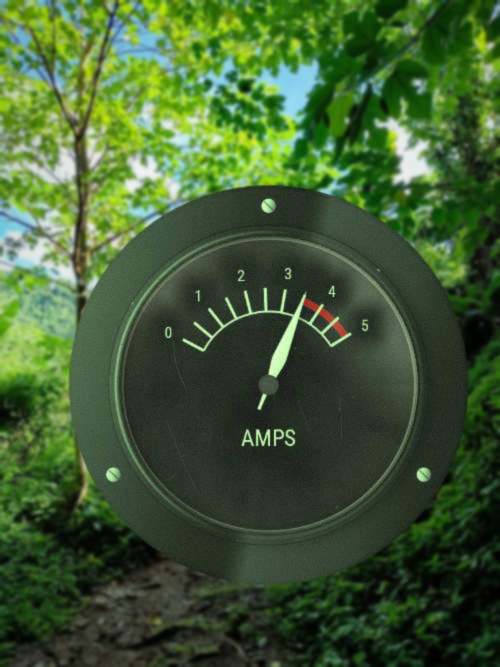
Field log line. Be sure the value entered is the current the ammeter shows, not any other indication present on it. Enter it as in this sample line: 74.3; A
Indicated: 3.5; A
